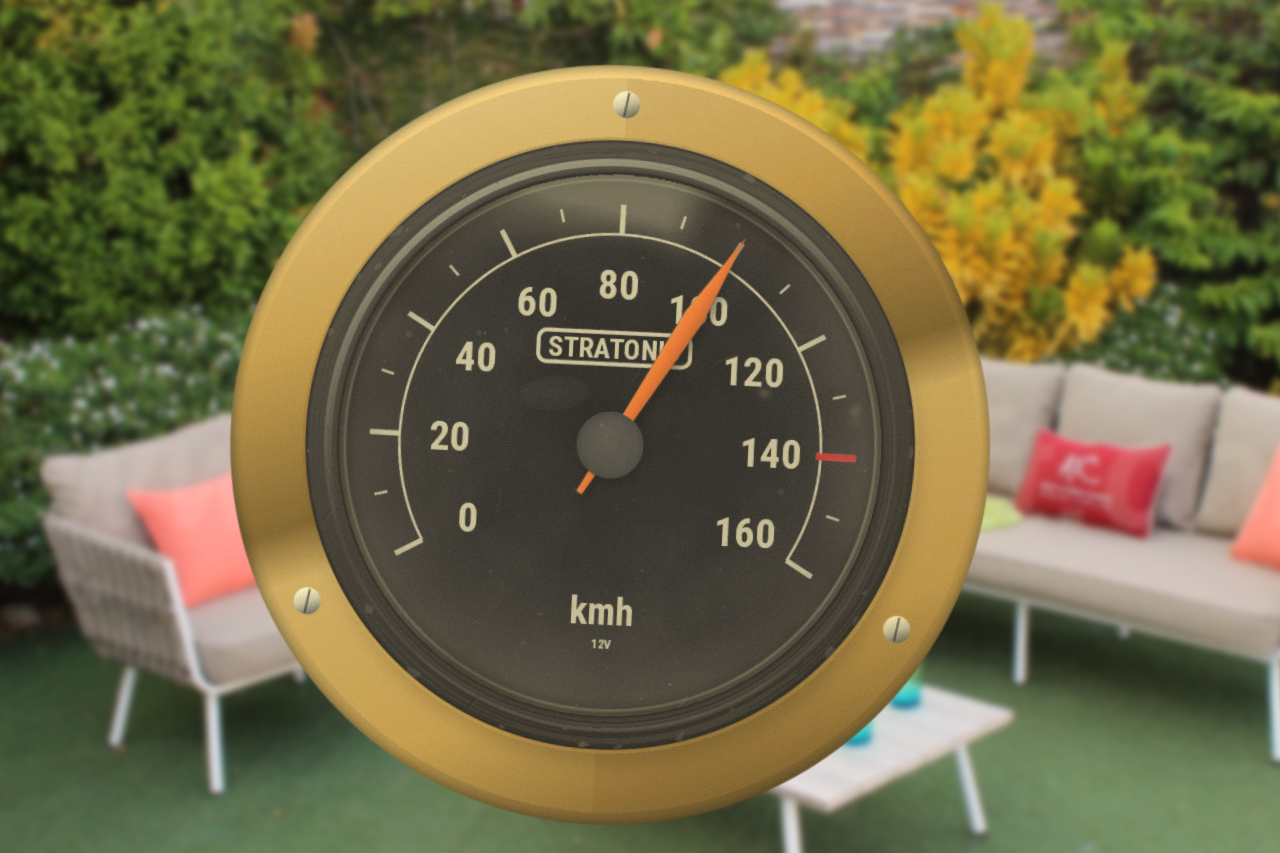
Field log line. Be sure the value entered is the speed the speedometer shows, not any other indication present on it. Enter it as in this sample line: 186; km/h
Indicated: 100; km/h
